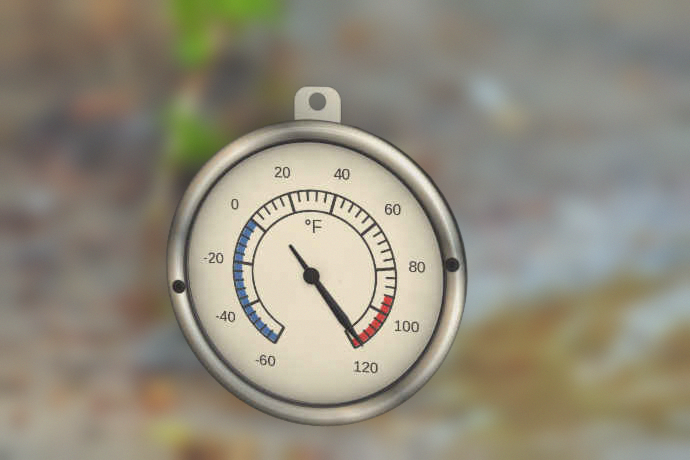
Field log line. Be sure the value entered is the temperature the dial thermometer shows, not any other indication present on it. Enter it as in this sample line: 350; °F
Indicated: 116; °F
